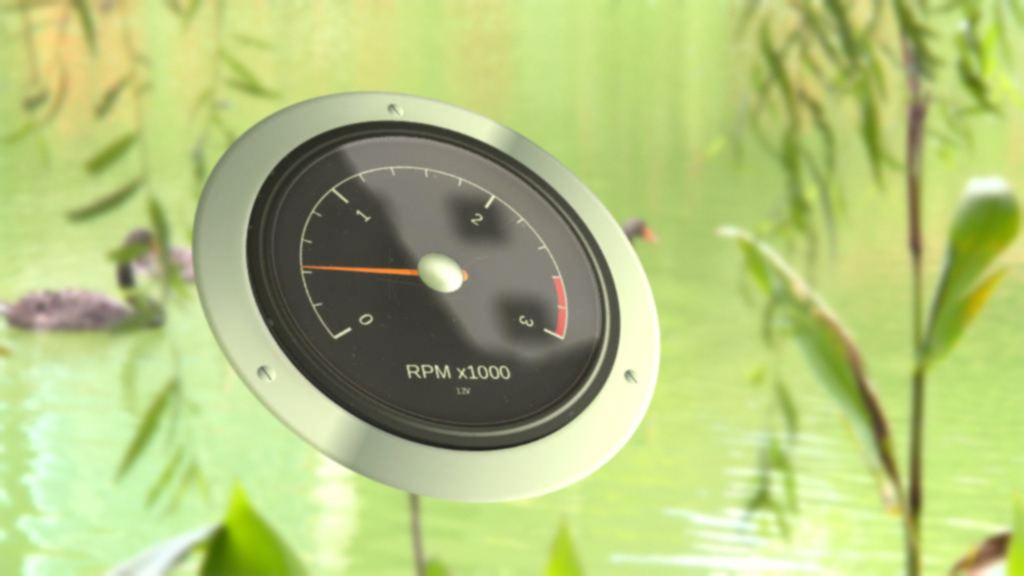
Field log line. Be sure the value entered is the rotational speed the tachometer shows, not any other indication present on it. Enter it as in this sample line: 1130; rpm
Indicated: 400; rpm
